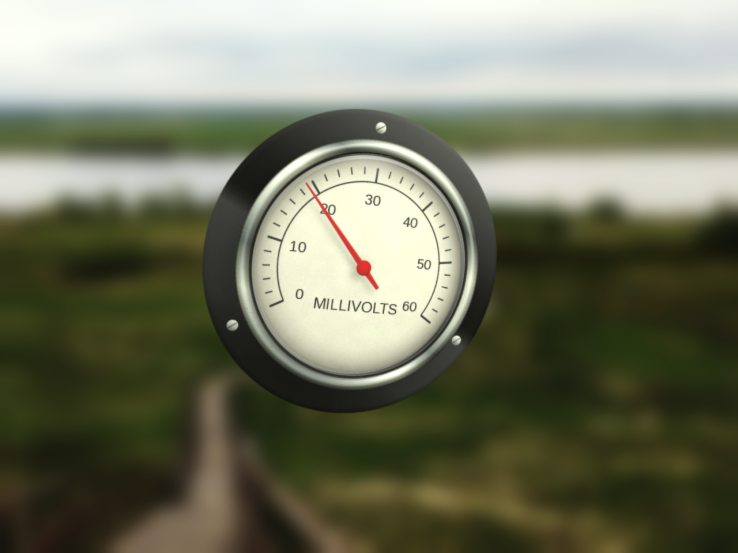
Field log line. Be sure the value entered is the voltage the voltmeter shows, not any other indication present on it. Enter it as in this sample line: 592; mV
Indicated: 19; mV
